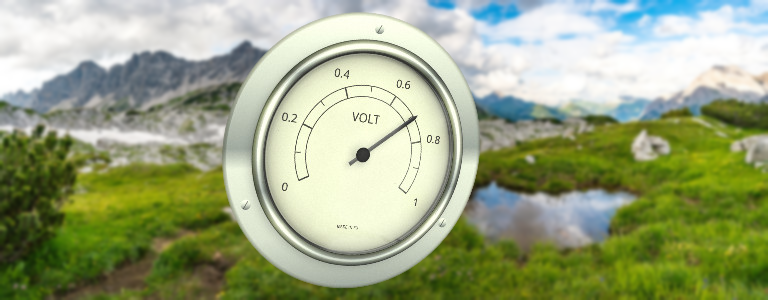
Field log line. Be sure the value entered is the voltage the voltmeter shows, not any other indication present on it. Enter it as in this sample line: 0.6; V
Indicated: 0.7; V
